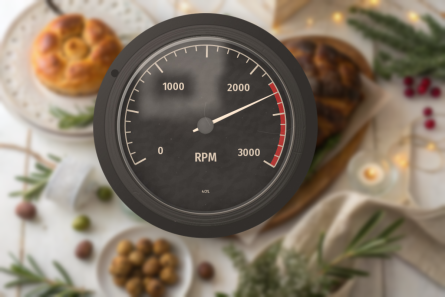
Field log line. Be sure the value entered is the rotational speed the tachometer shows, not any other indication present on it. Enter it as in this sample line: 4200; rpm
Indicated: 2300; rpm
